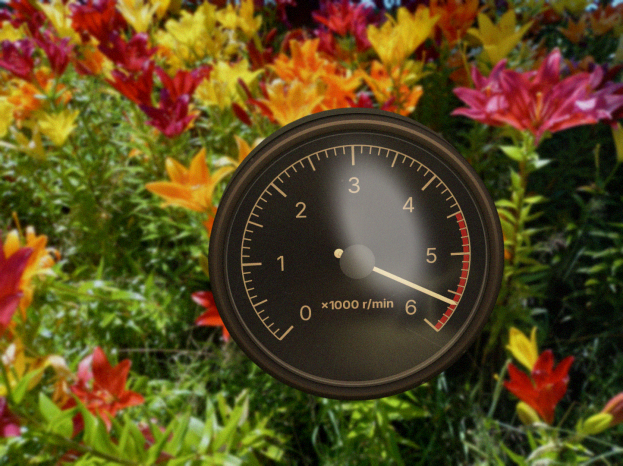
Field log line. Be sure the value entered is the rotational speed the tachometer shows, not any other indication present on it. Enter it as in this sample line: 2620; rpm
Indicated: 5600; rpm
